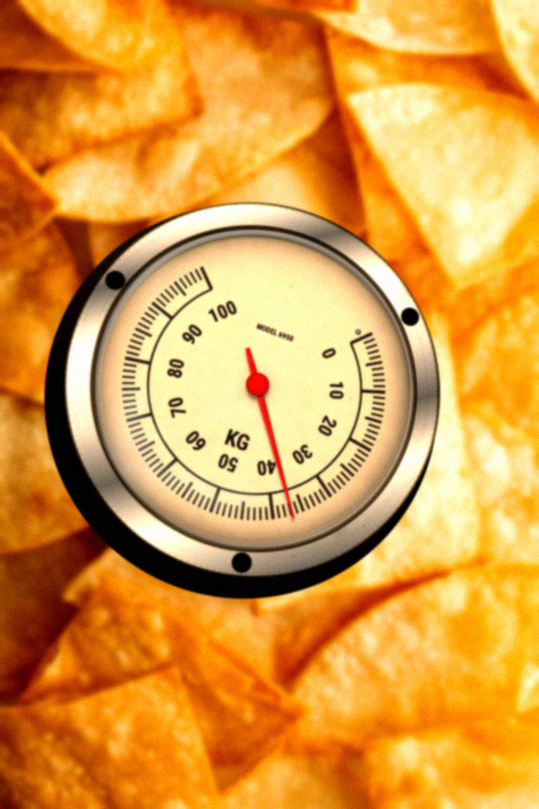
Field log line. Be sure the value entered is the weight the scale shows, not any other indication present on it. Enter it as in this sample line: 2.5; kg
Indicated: 37; kg
